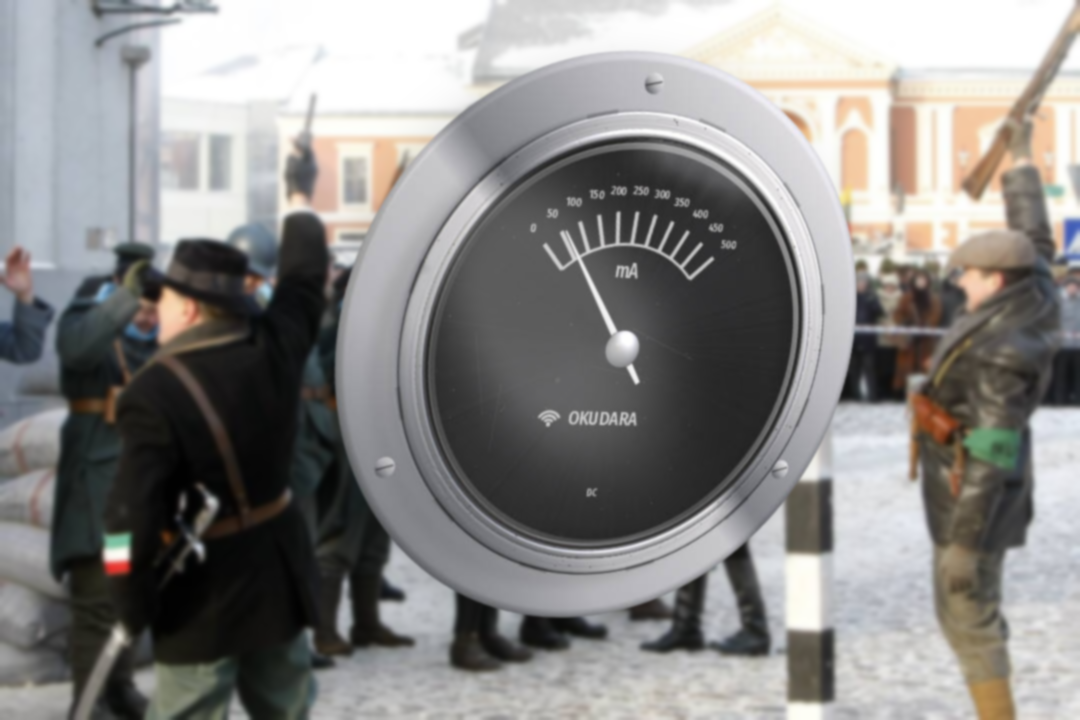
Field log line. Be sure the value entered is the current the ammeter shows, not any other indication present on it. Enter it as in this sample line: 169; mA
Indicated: 50; mA
